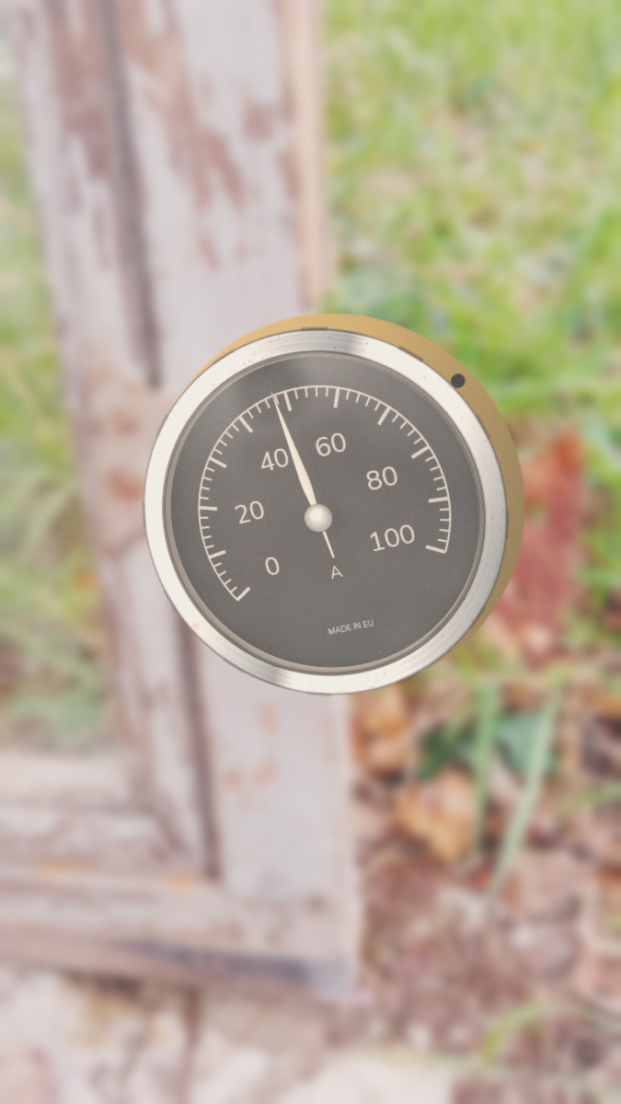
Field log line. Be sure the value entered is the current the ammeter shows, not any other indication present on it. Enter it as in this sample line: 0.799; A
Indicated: 48; A
